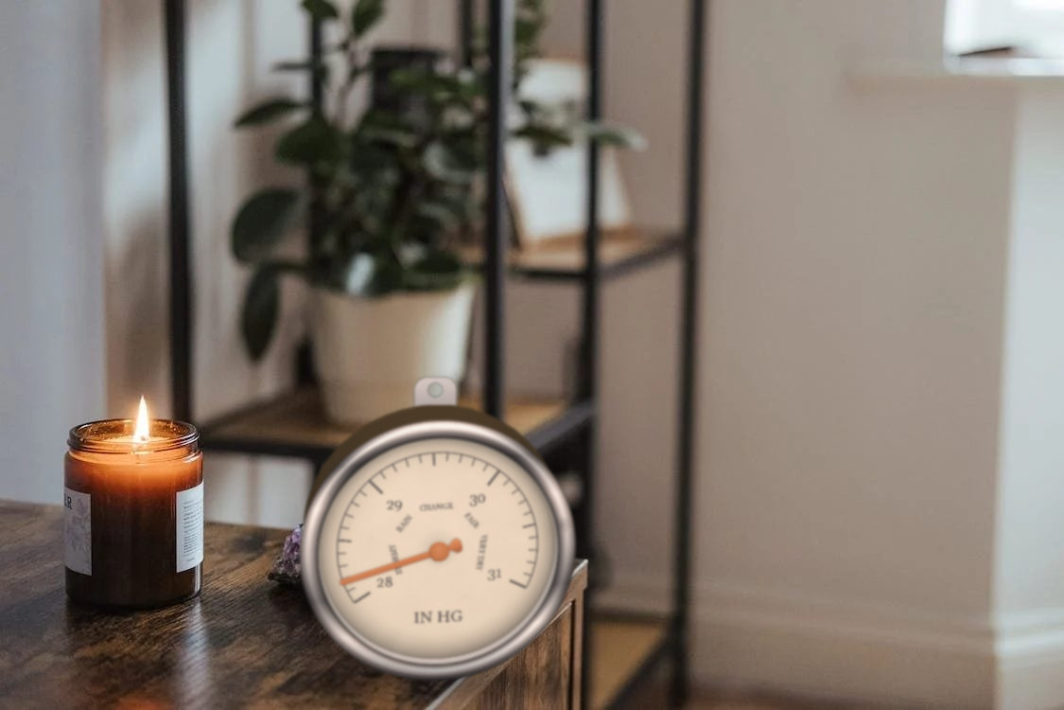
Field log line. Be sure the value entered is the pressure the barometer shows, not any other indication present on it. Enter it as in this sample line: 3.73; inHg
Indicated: 28.2; inHg
